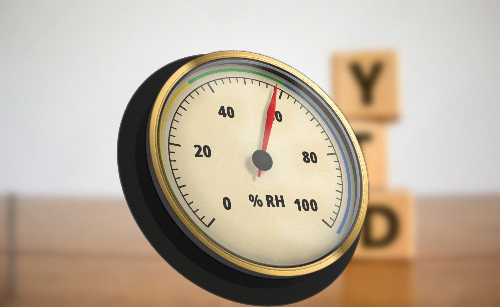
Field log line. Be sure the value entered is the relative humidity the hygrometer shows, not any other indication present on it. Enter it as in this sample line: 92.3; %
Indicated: 58; %
